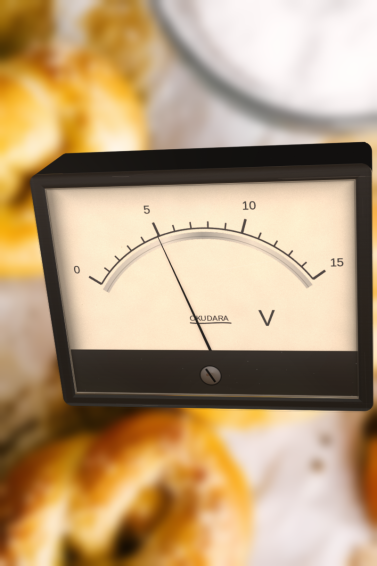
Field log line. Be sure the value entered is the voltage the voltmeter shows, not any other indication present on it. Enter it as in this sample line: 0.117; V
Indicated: 5; V
